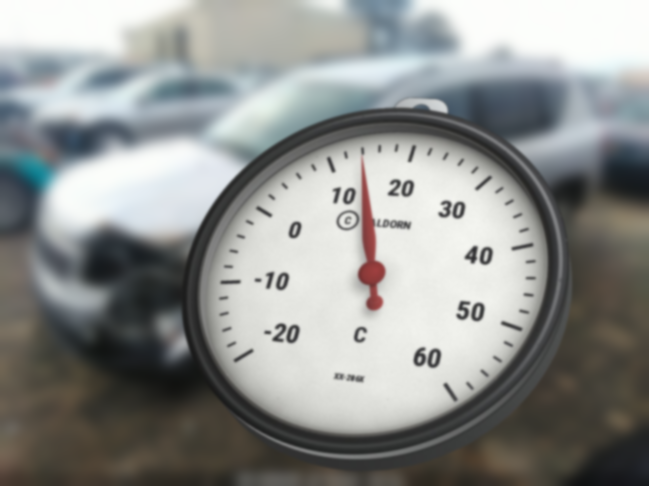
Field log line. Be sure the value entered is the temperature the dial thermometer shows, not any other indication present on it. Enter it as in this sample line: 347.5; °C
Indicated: 14; °C
